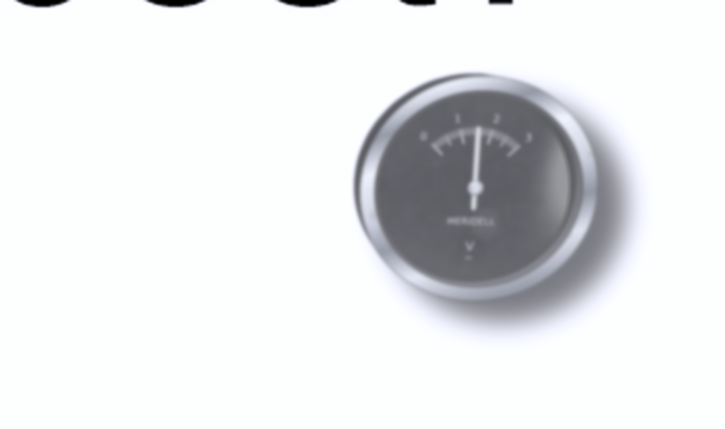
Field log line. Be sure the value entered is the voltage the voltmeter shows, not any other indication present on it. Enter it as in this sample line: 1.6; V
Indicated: 1.5; V
